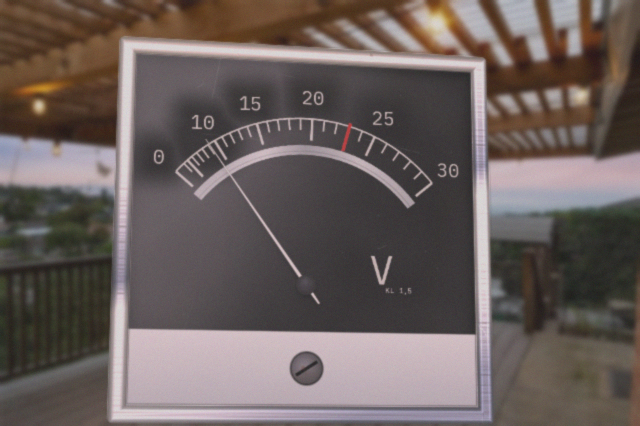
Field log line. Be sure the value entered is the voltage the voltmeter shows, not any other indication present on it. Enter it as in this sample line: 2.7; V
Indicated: 9; V
